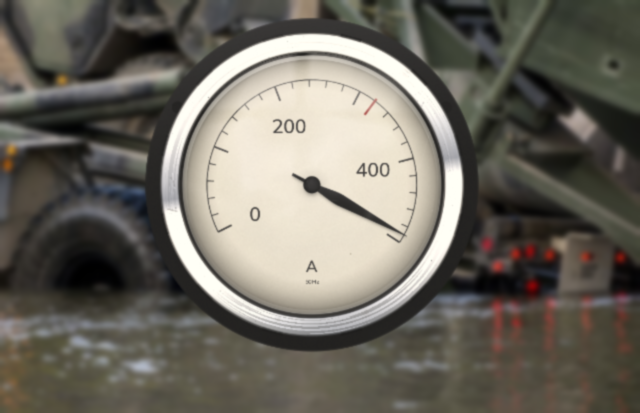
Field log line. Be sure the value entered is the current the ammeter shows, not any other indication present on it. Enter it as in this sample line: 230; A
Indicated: 490; A
